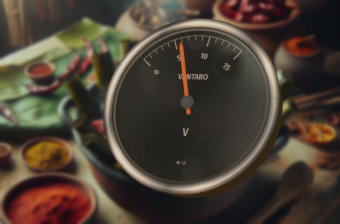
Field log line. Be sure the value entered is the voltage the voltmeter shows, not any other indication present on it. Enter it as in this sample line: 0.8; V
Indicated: 6; V
